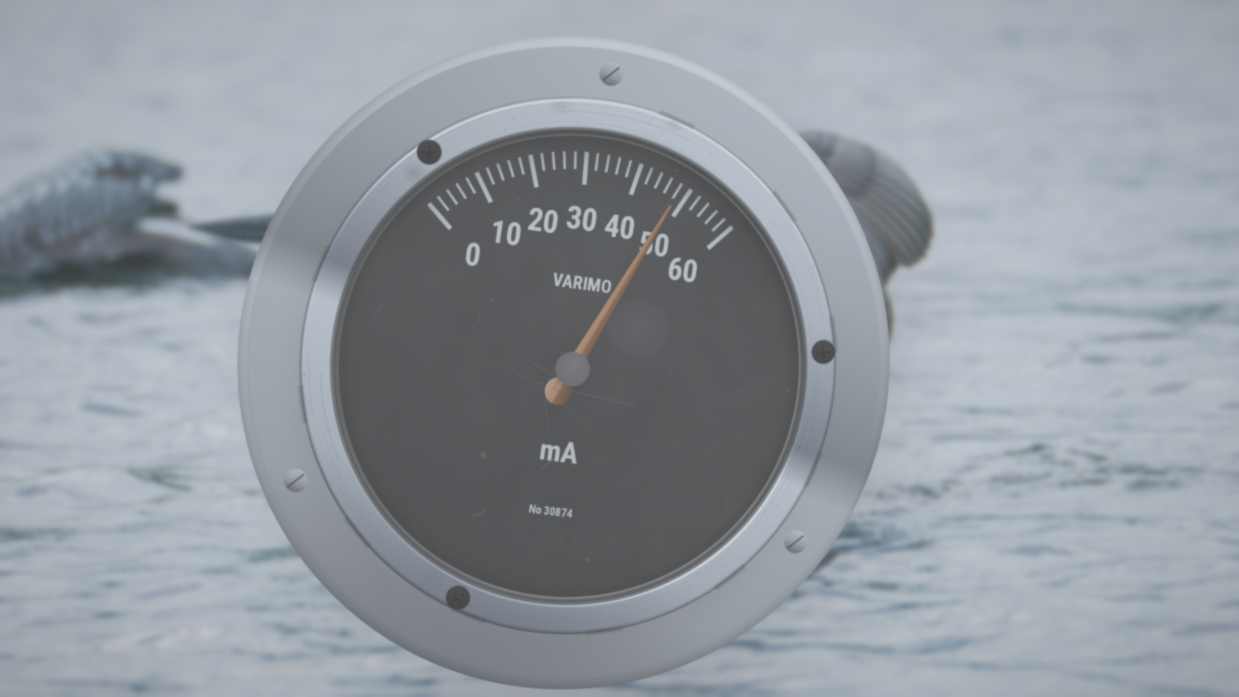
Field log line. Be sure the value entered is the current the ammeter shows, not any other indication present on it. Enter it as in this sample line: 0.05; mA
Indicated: 48; mA
